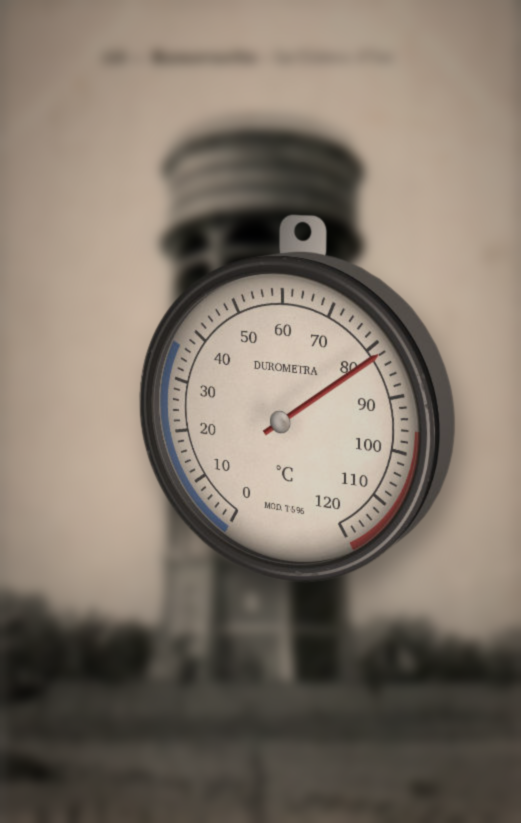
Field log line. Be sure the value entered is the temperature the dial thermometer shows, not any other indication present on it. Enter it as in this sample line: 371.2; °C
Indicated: 82; °C
